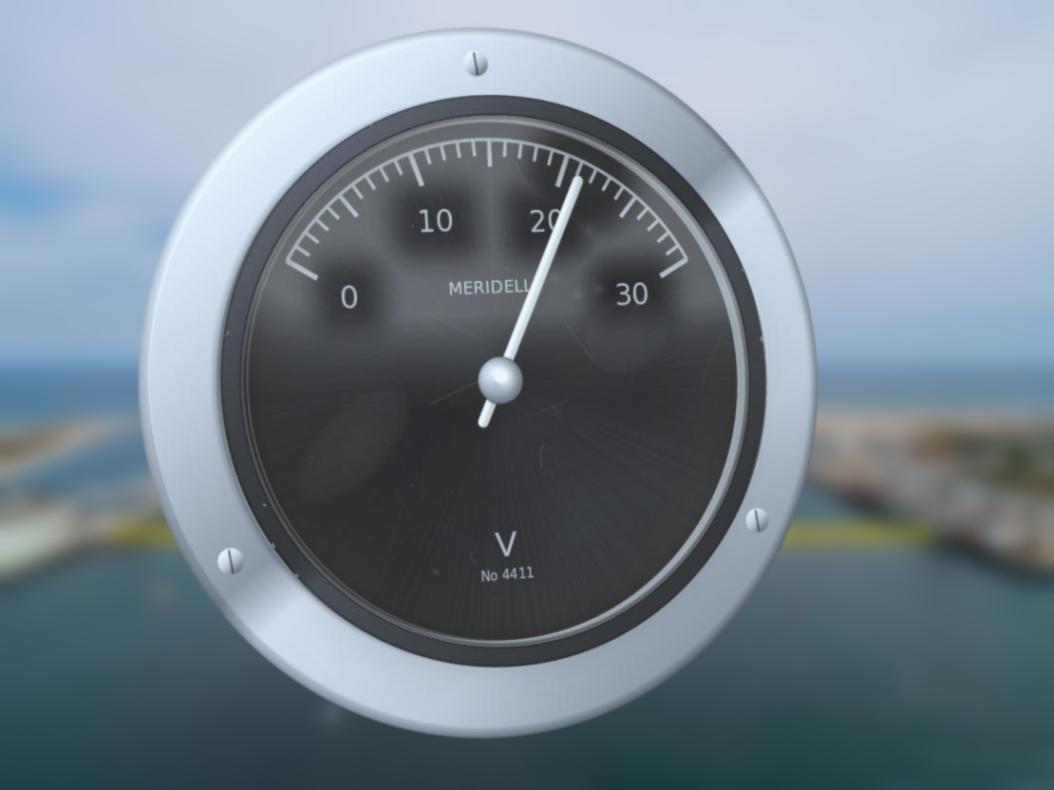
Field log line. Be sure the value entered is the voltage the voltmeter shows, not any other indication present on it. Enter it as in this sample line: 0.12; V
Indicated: 21; V
